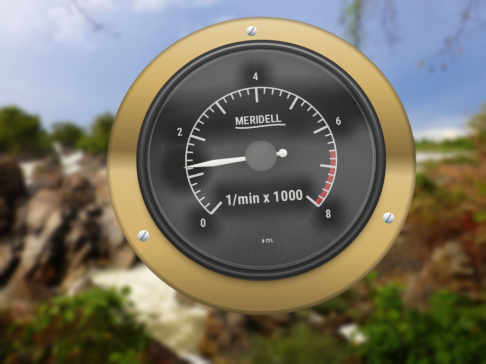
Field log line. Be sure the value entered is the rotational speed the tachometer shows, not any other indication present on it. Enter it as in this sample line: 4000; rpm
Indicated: 1200; rpm
